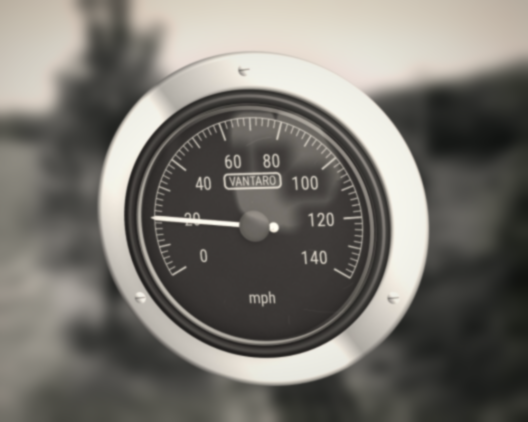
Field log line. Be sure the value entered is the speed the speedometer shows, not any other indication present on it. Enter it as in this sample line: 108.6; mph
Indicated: 20; mph
